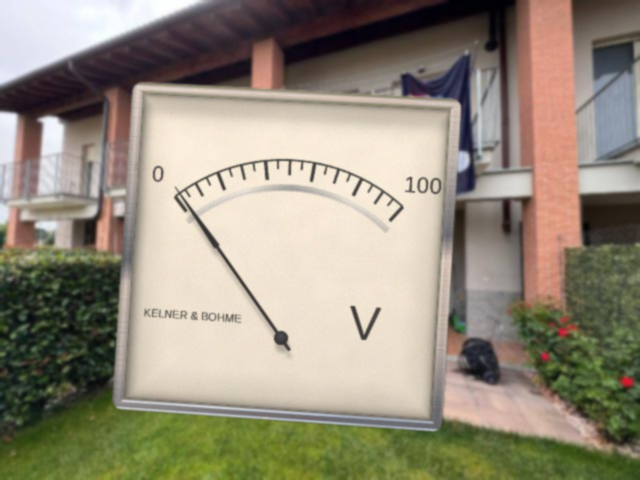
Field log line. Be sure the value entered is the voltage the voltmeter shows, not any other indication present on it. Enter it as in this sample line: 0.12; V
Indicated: 2.5; V
